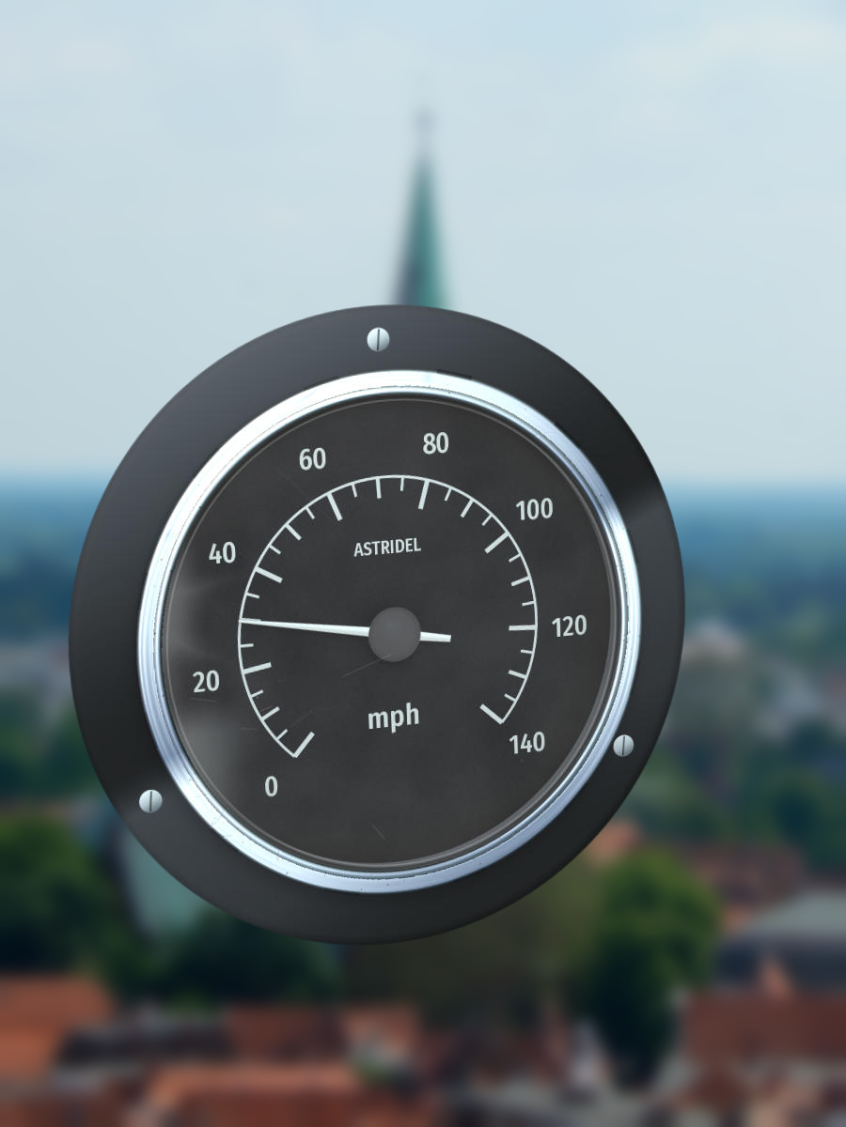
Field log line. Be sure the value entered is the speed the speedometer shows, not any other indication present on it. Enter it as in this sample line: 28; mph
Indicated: 30; mph
